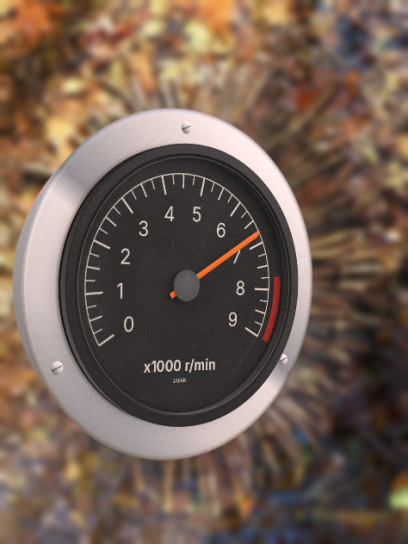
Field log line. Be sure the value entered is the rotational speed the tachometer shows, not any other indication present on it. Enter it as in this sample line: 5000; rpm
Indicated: 6750; rpm
